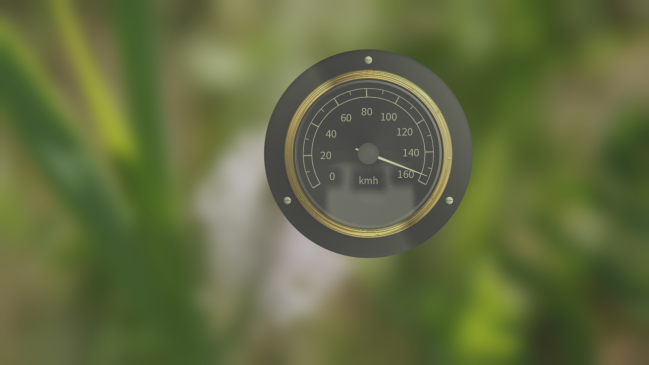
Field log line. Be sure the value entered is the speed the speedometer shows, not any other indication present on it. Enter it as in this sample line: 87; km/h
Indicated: 155; km/h
